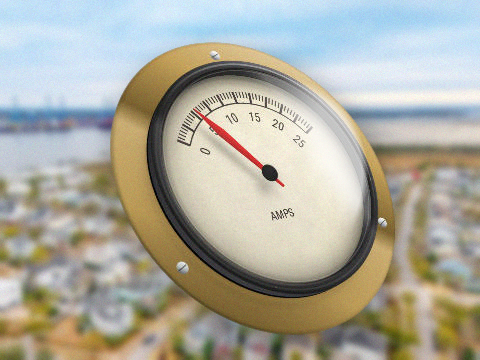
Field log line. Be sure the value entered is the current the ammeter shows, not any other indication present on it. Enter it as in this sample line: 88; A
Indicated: 5; A
